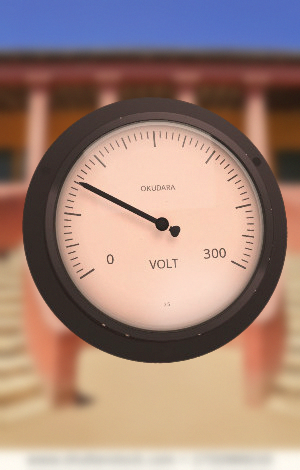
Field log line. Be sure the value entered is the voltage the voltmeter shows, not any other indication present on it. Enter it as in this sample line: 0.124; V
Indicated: 75; V
